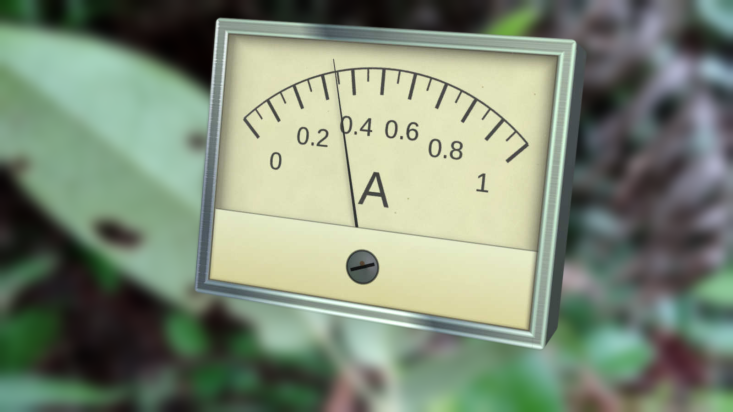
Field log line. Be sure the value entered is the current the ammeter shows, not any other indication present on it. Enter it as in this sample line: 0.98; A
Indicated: 0.35; A
